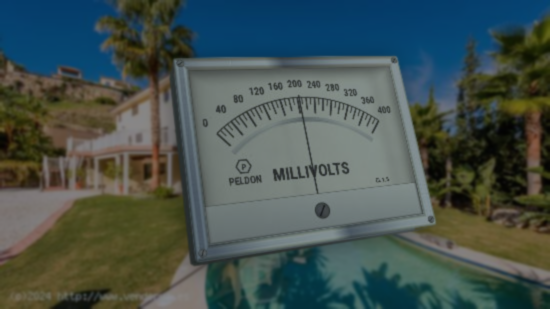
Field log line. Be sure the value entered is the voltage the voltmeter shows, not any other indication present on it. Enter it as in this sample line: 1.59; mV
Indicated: 200; mV
